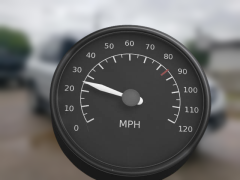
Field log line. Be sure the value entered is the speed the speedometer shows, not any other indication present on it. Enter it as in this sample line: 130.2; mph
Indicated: 25; mph
